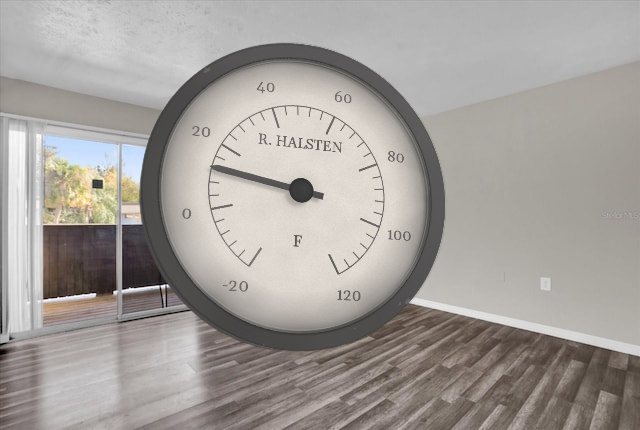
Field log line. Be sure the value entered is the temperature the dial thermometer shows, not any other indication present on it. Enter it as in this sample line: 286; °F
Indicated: 12; °F
